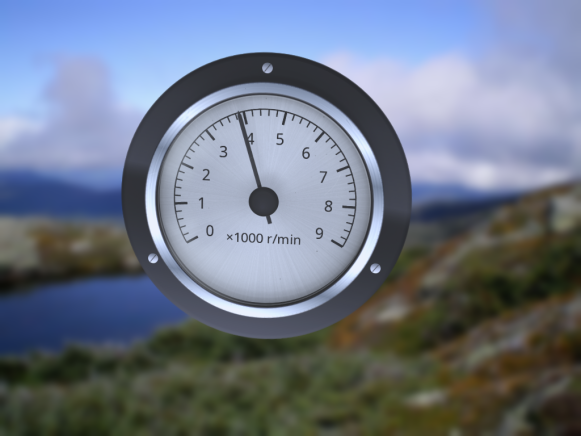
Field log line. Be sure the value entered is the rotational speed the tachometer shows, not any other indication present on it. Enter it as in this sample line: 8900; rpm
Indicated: 3900; rpm
